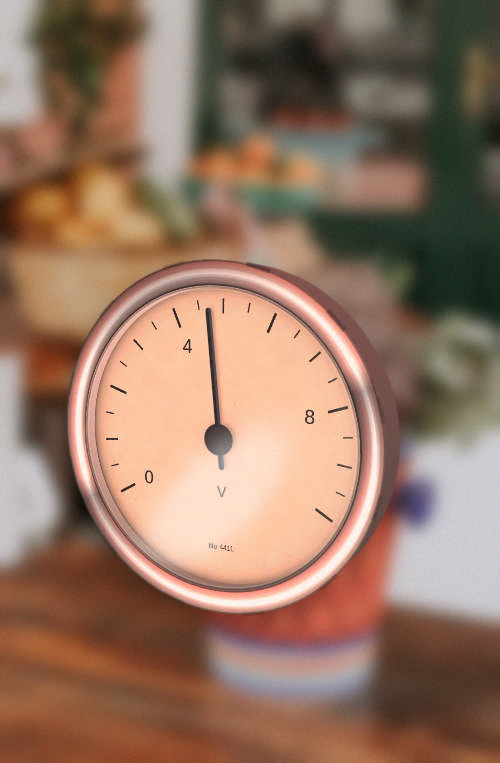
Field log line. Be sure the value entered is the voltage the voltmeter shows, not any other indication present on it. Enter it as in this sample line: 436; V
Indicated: 4.75; V
